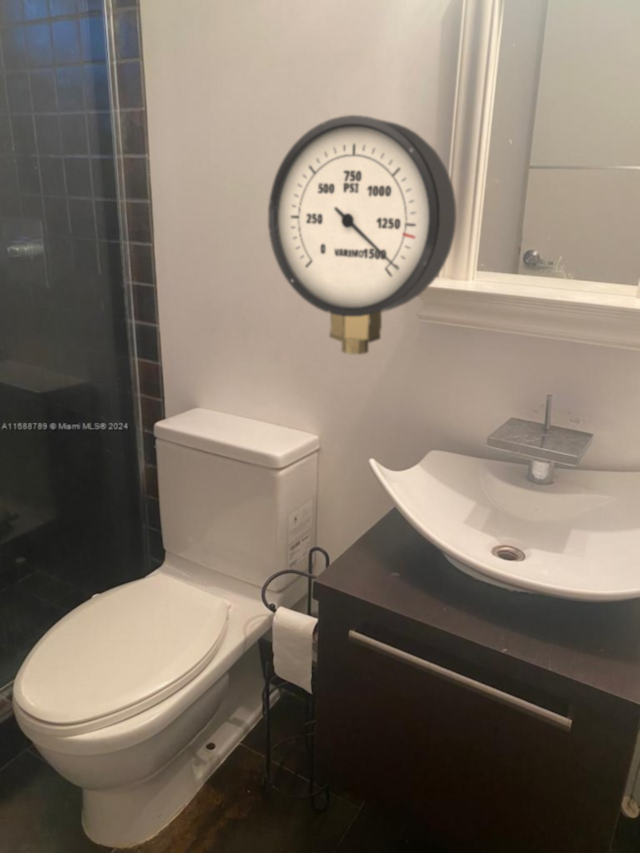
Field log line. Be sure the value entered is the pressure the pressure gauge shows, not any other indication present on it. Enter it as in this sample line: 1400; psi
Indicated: 1450; psi
